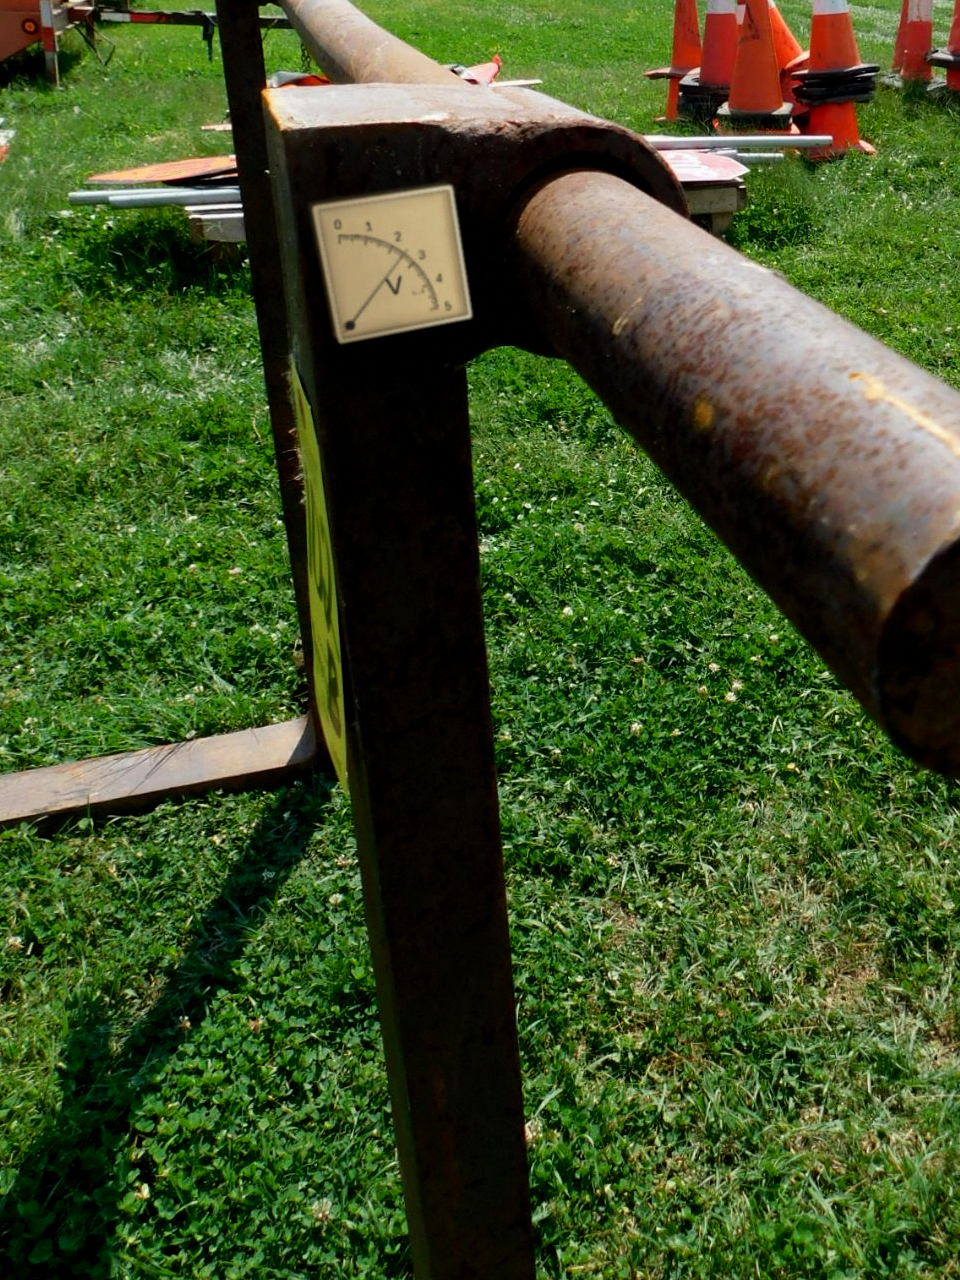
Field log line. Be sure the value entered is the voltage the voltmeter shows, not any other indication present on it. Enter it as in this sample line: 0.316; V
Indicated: 2.5; V
